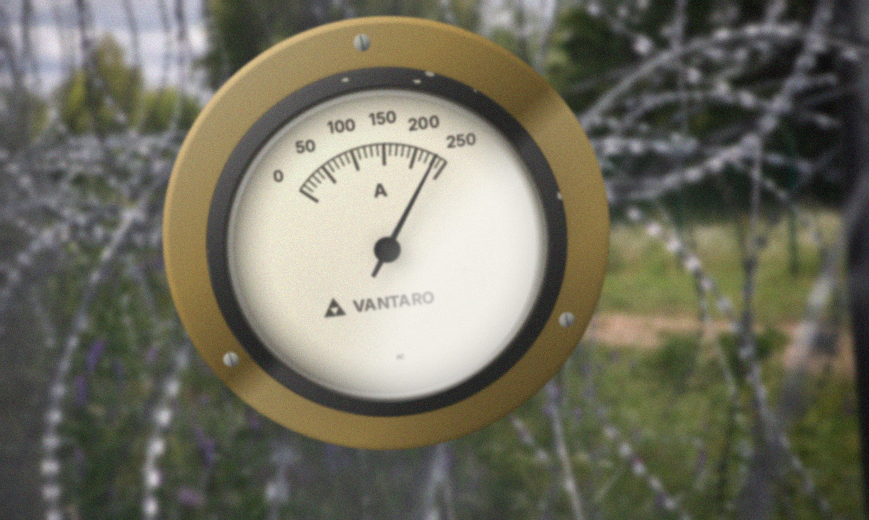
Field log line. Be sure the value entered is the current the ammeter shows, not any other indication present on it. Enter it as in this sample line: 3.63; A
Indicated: 230; A
